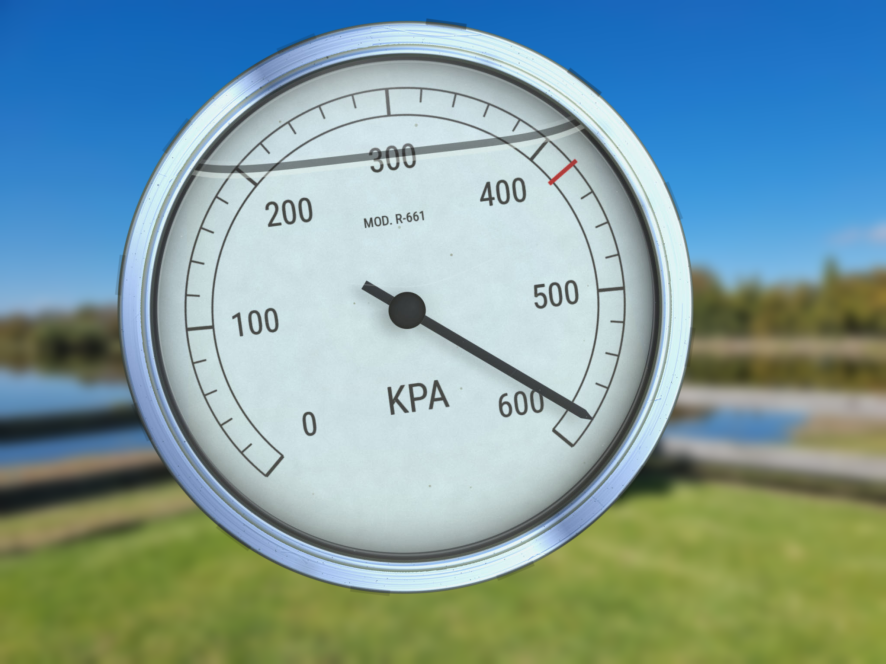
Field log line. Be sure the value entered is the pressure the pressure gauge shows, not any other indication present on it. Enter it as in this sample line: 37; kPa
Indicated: 580; kPa
